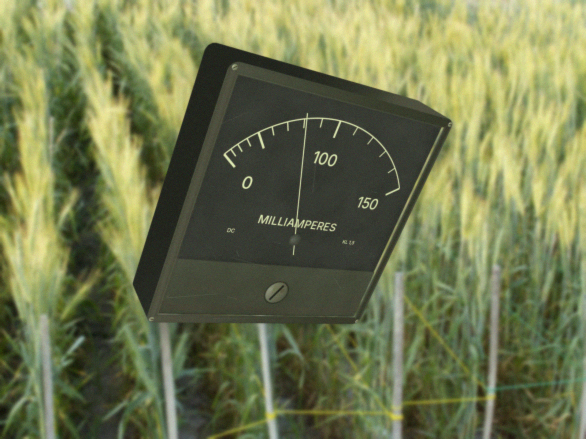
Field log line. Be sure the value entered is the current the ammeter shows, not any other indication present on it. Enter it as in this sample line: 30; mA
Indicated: 80; mA
